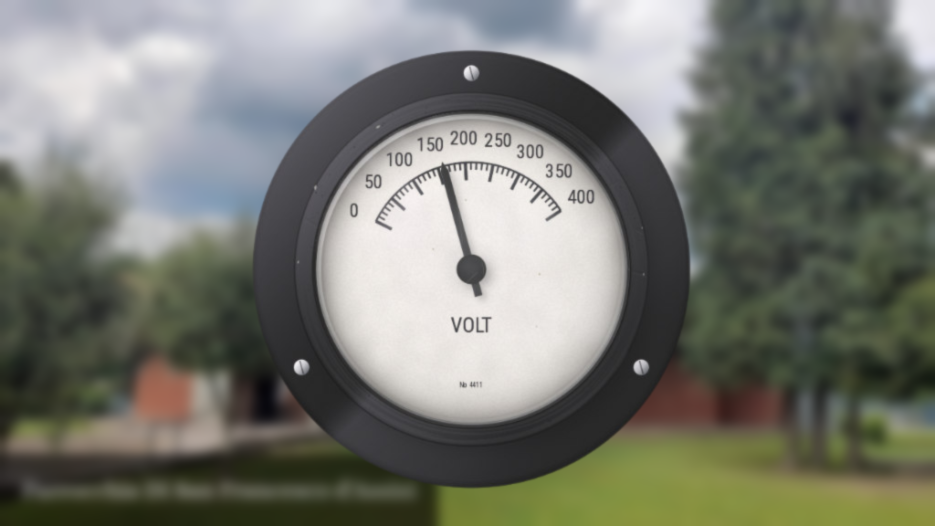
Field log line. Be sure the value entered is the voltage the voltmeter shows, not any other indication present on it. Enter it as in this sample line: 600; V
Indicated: 160; V
